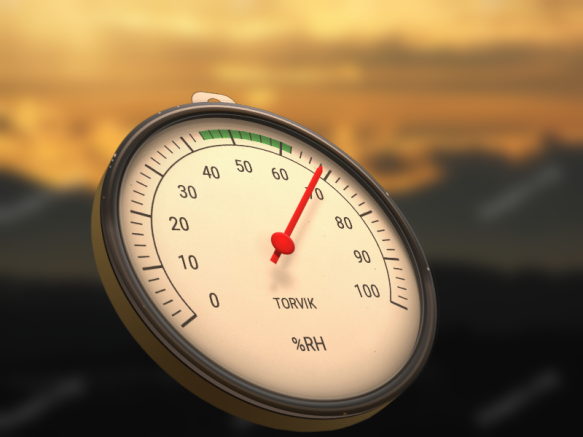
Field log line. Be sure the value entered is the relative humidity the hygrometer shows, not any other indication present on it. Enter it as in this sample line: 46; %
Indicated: 68; %
